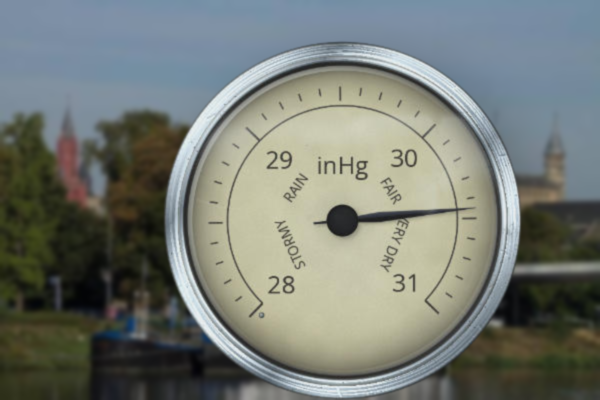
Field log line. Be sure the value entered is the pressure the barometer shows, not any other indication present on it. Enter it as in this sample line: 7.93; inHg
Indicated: 30.45; inHg
